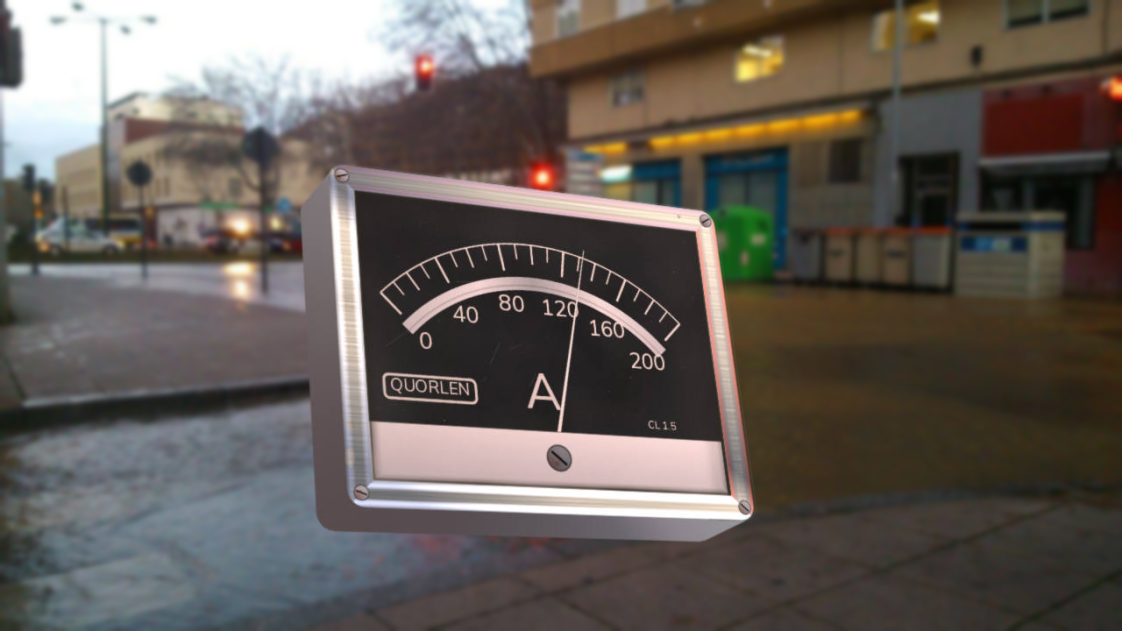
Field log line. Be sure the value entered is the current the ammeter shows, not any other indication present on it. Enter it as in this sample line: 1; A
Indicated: 130; A
